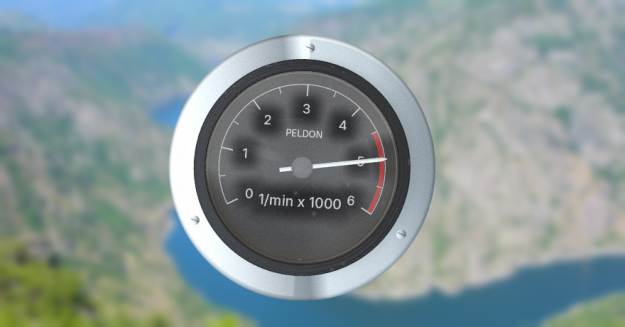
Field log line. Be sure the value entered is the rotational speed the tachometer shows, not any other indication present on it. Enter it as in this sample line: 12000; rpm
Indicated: 5000; rpm
